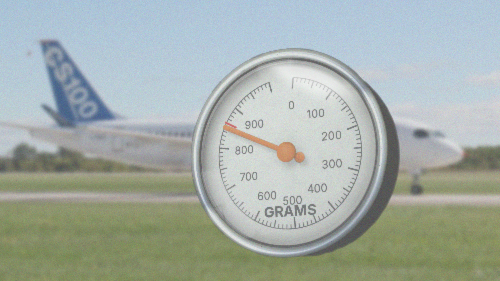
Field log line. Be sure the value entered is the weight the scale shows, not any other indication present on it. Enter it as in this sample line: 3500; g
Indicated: 850; g
